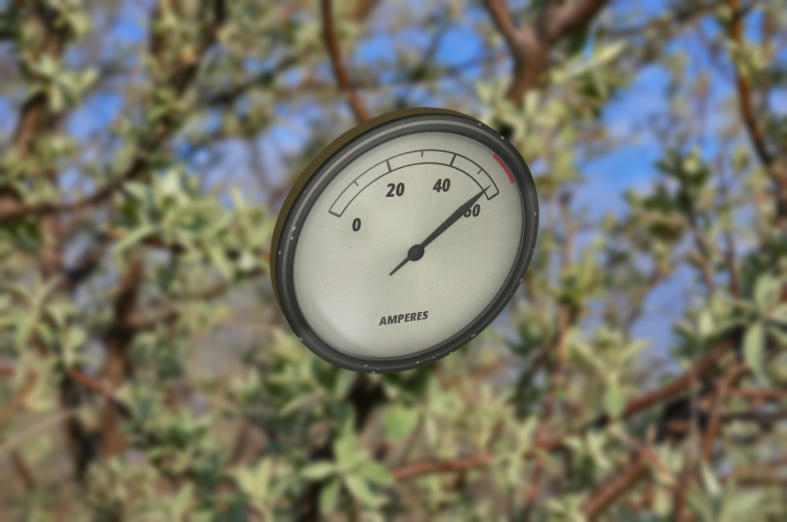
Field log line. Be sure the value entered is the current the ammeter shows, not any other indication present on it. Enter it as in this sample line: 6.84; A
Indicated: 55; A
